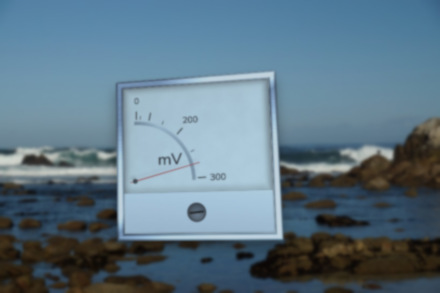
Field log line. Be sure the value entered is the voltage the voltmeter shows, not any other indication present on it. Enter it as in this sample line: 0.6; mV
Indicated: 275; mV
